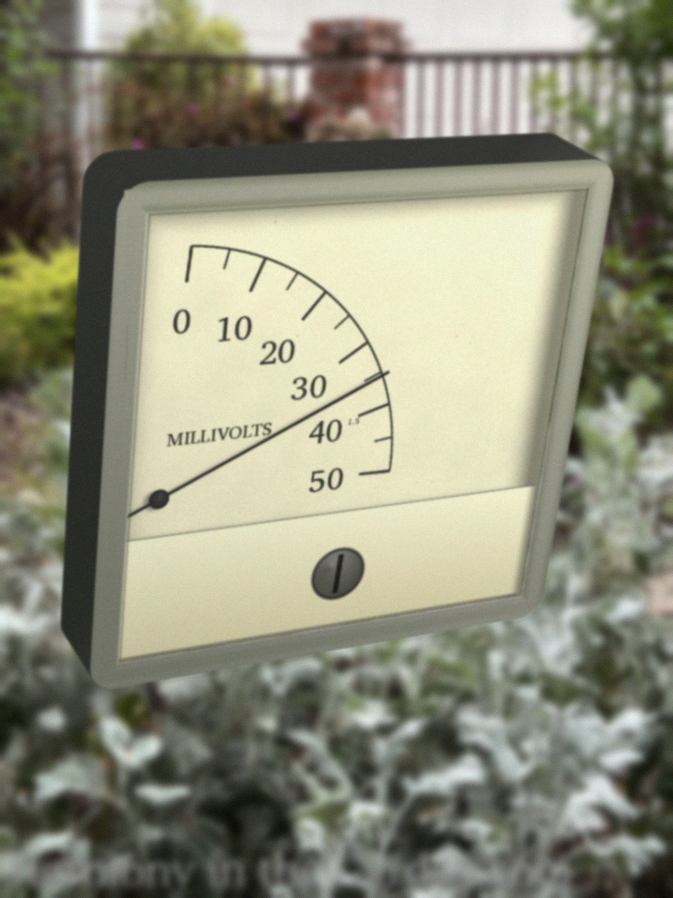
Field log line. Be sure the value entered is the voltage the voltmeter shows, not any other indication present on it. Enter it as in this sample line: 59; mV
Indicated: 35; mV
